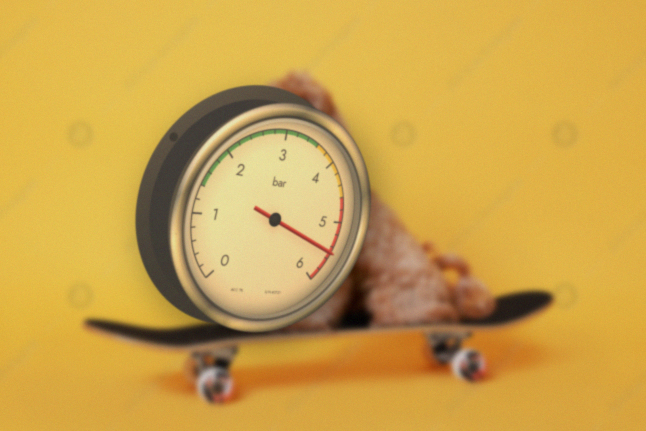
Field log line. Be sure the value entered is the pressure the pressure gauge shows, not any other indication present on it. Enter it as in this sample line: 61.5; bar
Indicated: 5.5; bar
